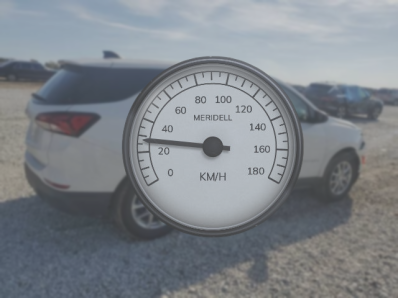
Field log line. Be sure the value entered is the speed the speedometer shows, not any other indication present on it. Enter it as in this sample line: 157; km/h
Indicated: 27.5; km/h
